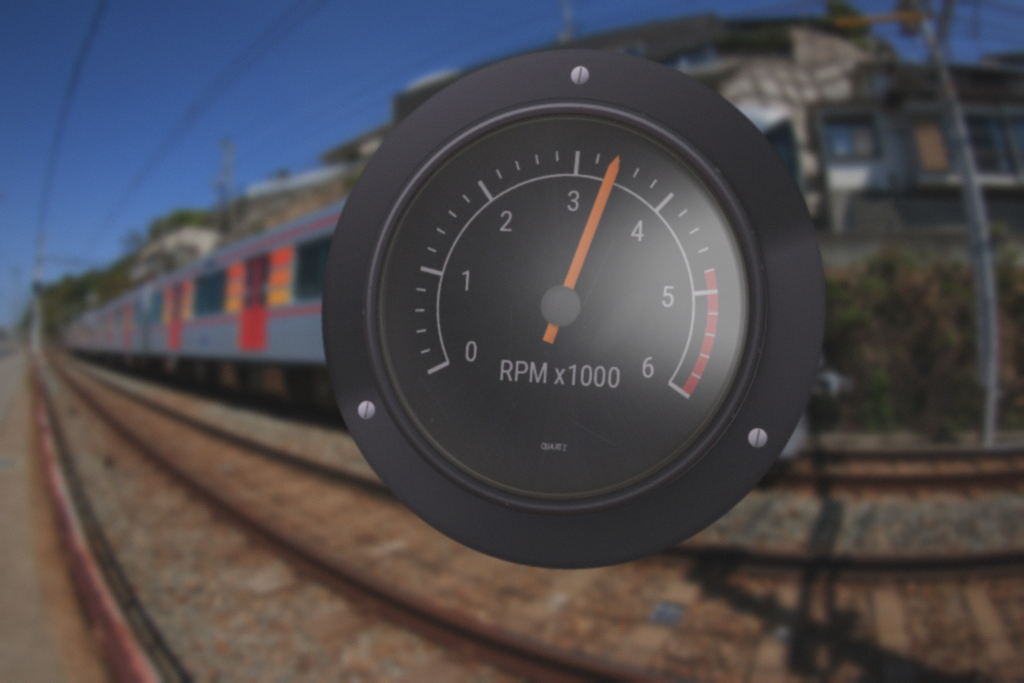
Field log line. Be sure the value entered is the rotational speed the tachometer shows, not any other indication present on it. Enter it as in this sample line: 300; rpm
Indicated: 3400; rpm
